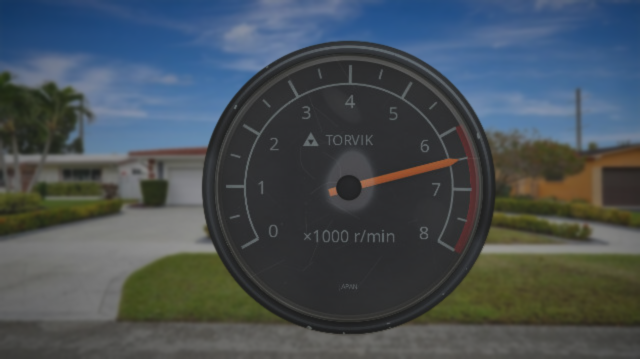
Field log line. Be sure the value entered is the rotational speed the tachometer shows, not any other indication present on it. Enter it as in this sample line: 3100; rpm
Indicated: 6500; rpm
